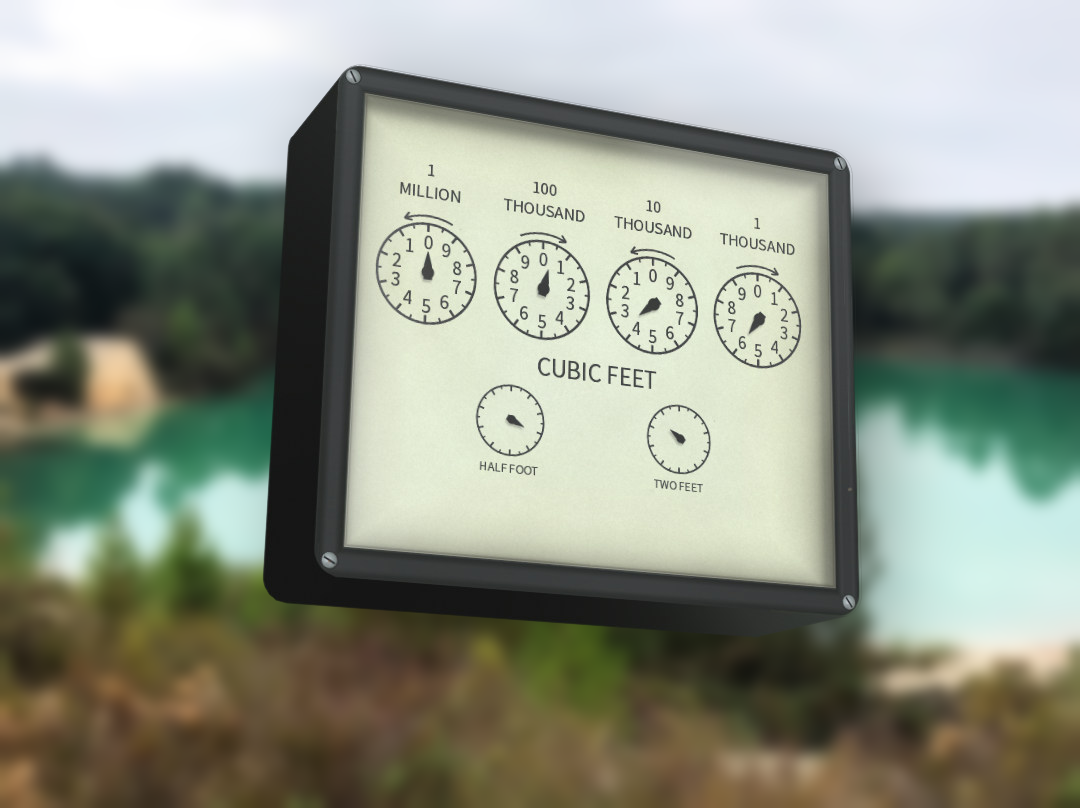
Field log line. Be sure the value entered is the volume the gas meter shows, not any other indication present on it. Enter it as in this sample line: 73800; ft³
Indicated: 3600; ft³
